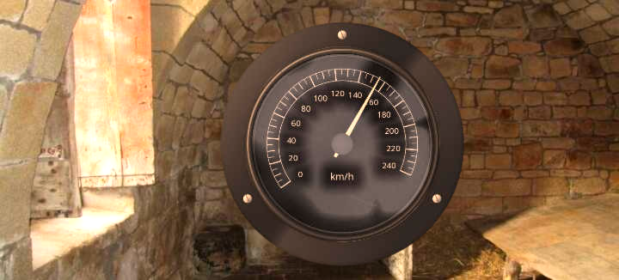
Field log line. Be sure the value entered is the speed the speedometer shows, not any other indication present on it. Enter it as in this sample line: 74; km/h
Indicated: 155; km/h
